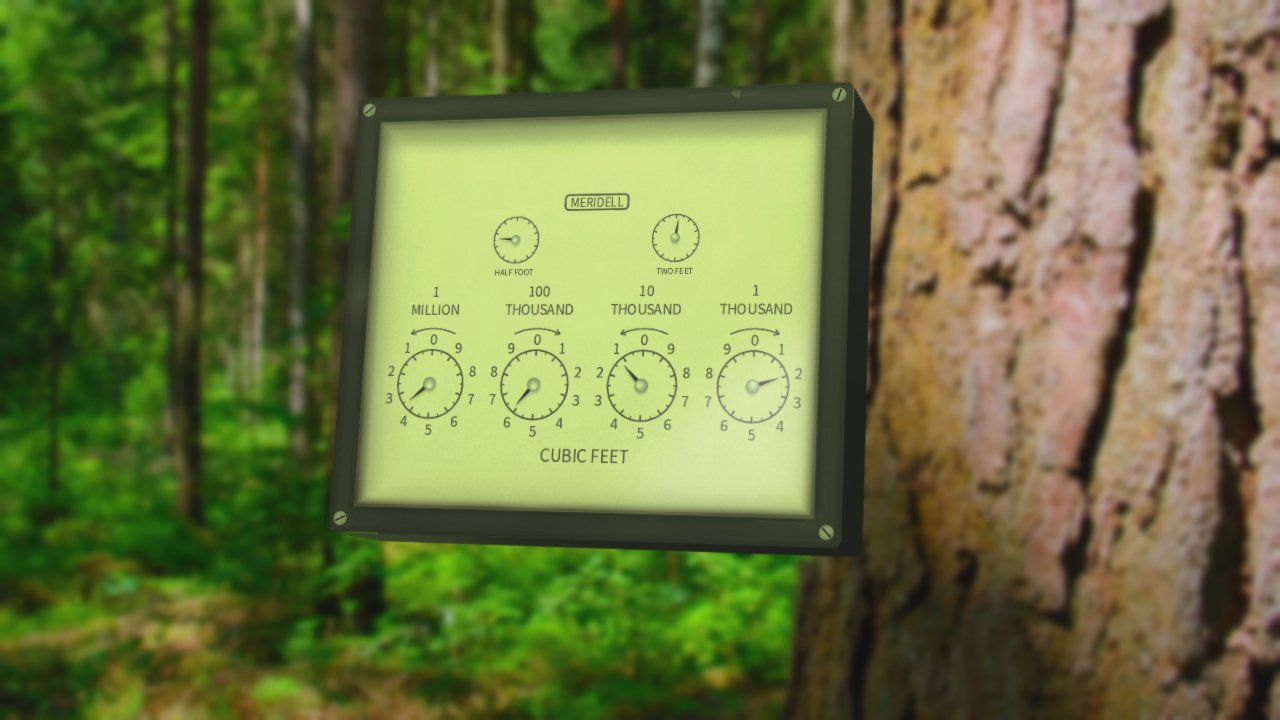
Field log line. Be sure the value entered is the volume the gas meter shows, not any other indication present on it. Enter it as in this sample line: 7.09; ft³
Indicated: 361200; ft³
